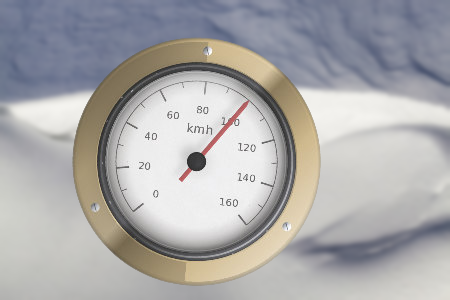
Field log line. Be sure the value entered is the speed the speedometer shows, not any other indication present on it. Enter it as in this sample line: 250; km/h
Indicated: 100; km/h
